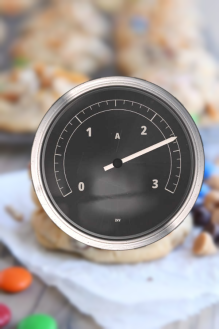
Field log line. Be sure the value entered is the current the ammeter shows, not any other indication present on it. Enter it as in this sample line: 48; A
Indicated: 2.35; A
